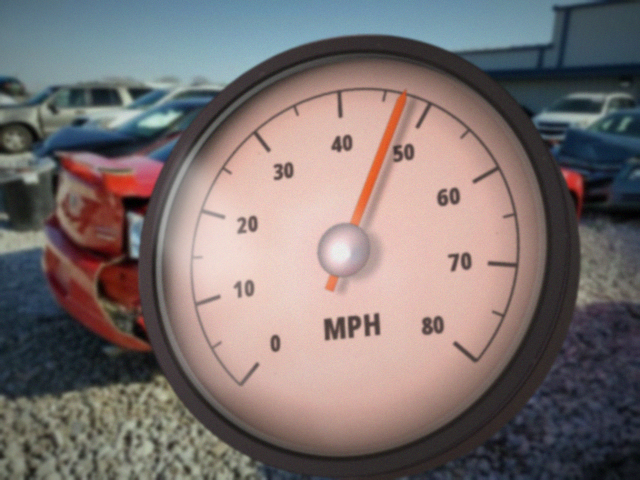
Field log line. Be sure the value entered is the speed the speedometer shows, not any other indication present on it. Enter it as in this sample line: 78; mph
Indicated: 47.5; mph
